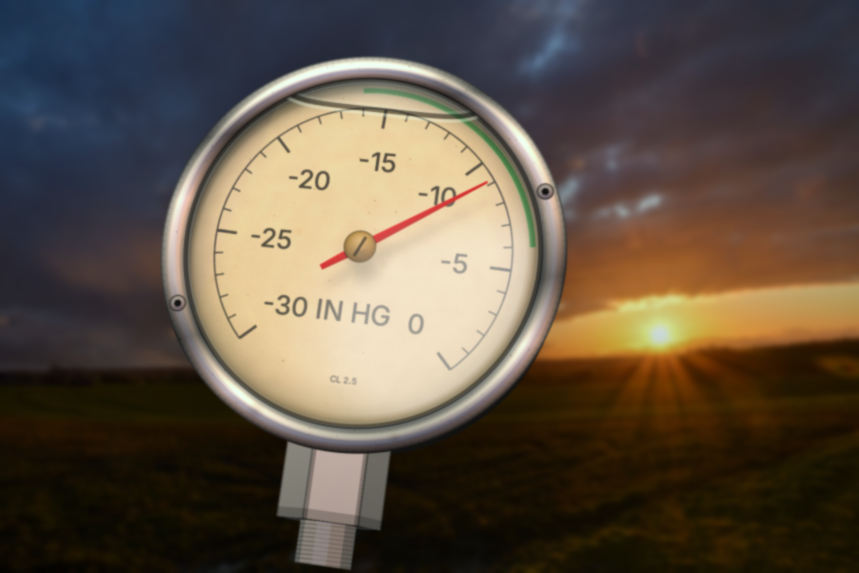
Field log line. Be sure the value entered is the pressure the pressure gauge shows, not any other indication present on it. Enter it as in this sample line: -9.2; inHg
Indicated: -9; inHg
